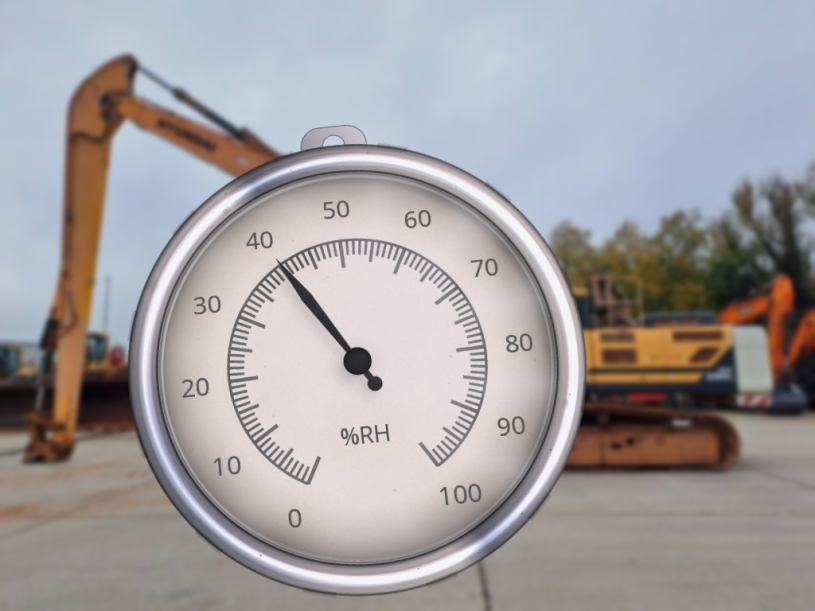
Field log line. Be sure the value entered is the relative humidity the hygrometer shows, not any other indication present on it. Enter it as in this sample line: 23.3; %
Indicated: 40; %
